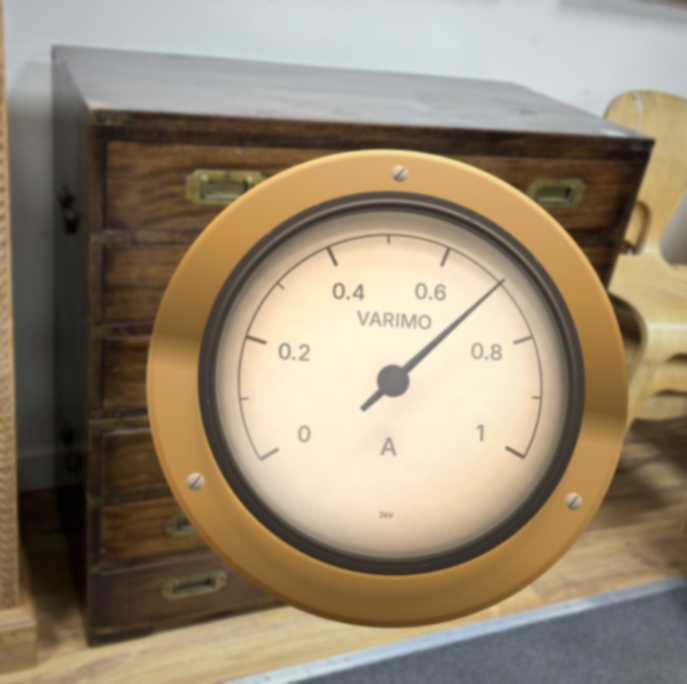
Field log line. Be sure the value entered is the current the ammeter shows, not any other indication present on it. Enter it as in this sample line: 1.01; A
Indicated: 0.7; A
